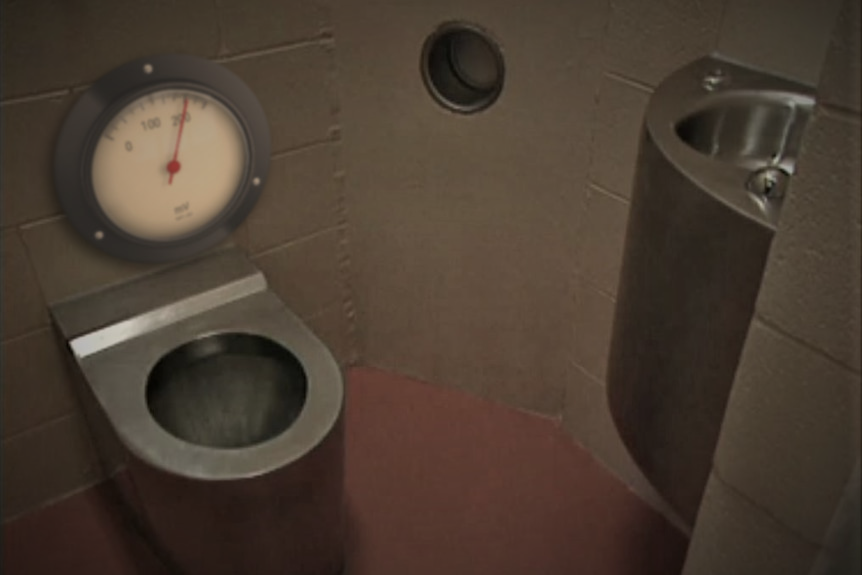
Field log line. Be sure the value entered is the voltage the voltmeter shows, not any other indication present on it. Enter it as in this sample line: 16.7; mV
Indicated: 200; mV
